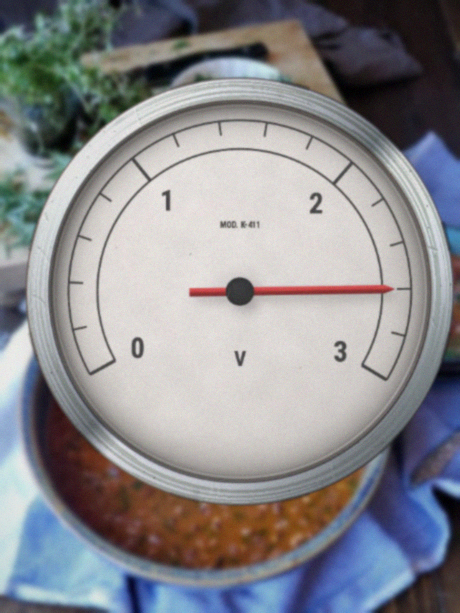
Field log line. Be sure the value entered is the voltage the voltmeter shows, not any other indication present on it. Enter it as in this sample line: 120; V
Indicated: 2.6; V
